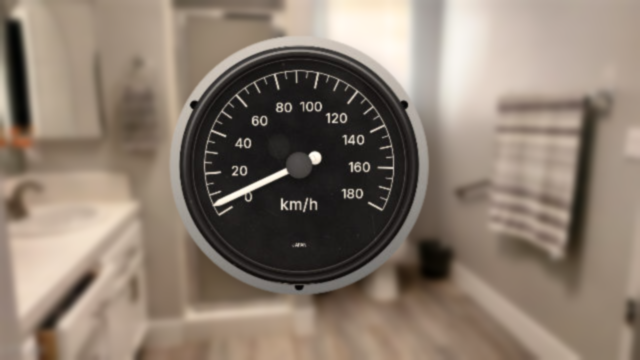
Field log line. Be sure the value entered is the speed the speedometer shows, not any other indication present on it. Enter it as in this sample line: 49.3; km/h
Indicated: 5; km/h
